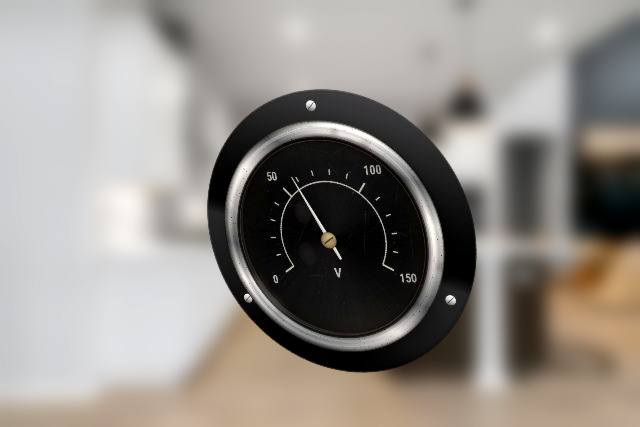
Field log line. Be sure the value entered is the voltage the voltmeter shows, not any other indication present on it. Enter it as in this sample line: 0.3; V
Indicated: 60; V
